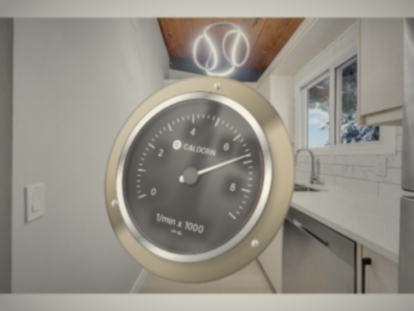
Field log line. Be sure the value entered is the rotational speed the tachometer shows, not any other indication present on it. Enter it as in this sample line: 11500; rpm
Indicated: 6800; rpm
